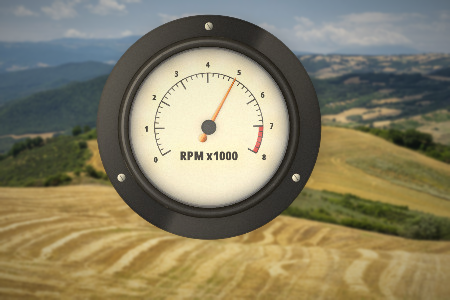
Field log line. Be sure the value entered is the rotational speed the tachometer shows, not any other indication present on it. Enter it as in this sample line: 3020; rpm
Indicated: 5000; rpm
